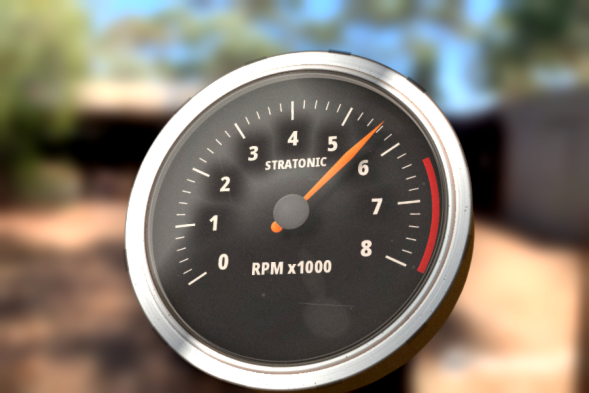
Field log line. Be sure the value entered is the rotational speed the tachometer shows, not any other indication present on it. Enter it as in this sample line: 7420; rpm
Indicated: 5600; rpm
